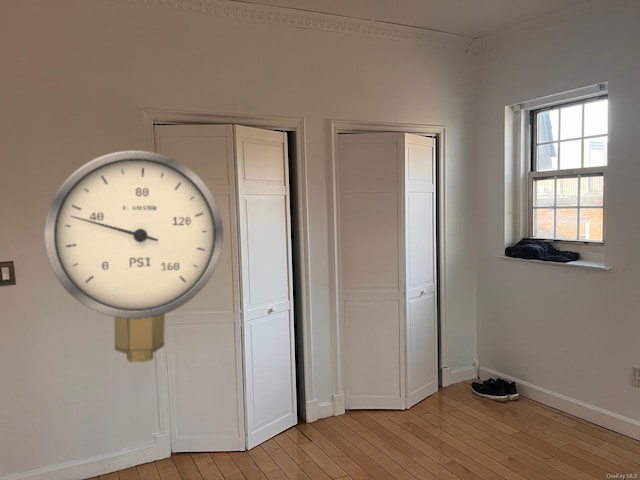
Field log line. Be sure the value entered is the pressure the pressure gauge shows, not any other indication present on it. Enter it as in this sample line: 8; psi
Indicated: 35; psi
